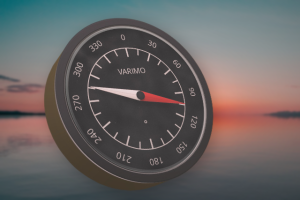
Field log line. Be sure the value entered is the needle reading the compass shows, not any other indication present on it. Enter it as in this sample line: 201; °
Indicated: 105; °
